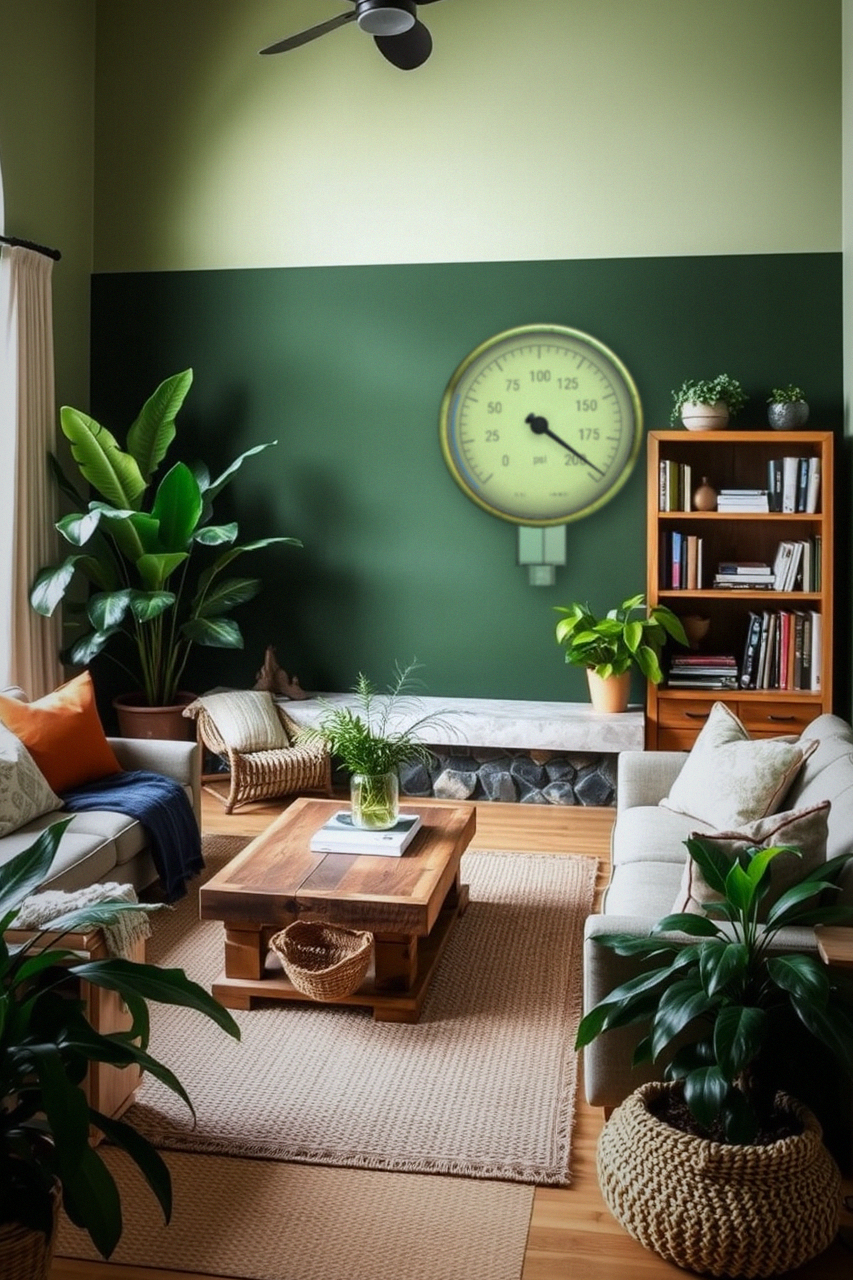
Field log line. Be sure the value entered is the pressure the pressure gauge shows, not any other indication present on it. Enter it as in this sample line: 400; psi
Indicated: 195; psi
